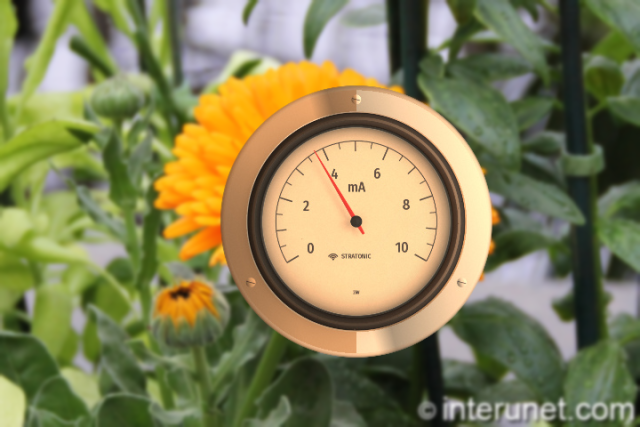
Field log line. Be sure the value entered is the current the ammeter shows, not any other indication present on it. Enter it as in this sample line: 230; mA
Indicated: 3.75; mA
